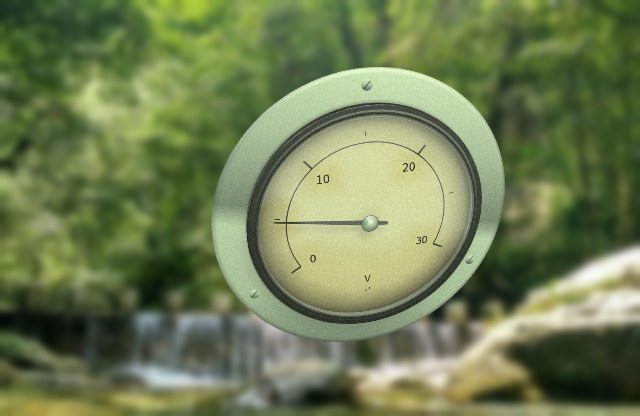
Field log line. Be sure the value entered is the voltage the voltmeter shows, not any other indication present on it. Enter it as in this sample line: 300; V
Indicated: 5; V
